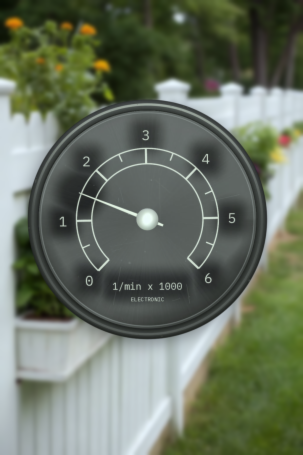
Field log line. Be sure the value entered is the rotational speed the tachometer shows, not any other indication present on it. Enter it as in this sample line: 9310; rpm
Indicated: 1500; rpm
